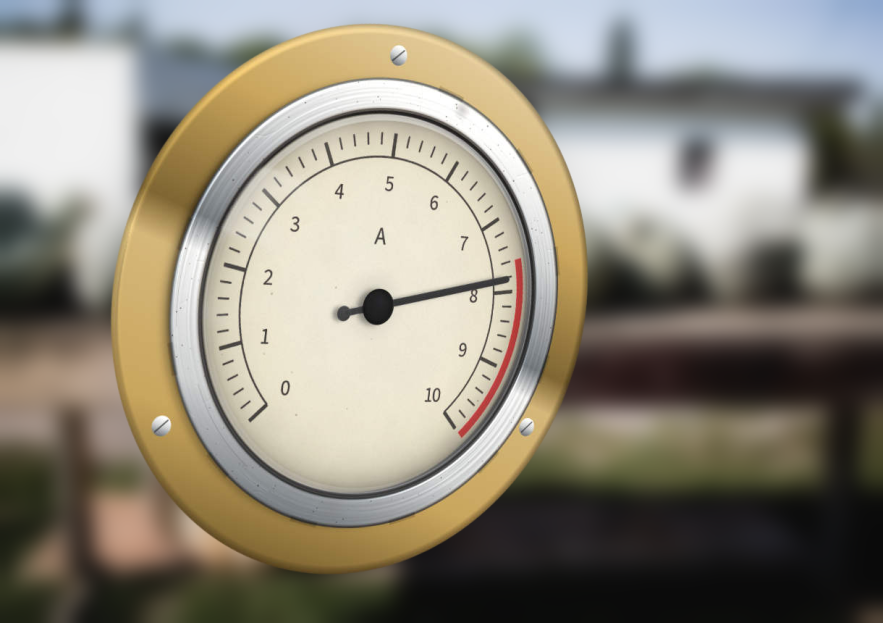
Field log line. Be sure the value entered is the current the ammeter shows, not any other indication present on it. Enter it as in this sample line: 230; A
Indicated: 7.8; A
